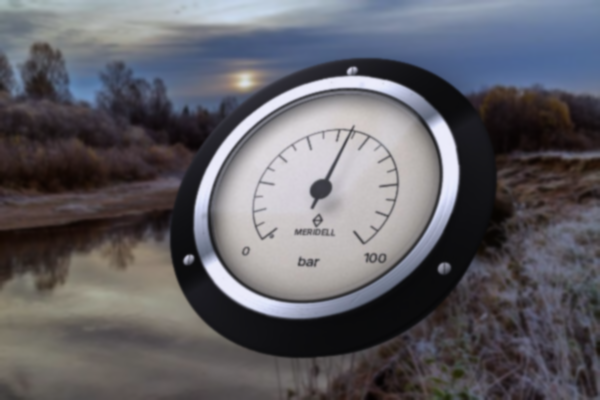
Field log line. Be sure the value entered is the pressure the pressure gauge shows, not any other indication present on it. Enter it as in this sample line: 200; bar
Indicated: 55; bar
